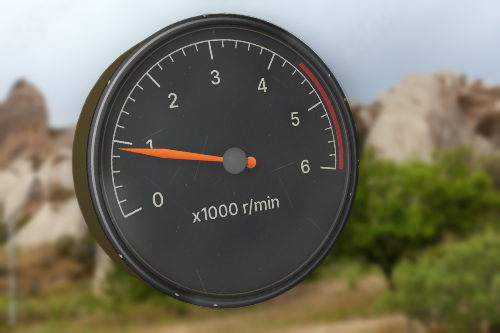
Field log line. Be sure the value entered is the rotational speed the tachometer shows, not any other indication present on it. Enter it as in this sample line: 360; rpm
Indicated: 900; rpm
